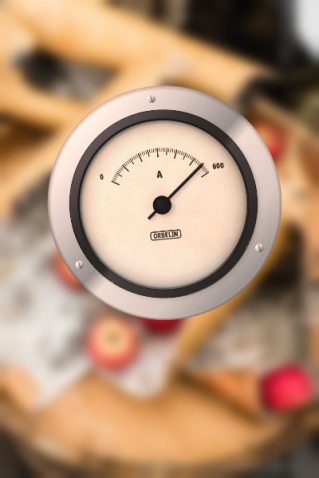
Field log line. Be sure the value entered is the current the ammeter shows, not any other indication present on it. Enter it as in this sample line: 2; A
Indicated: 550; A
